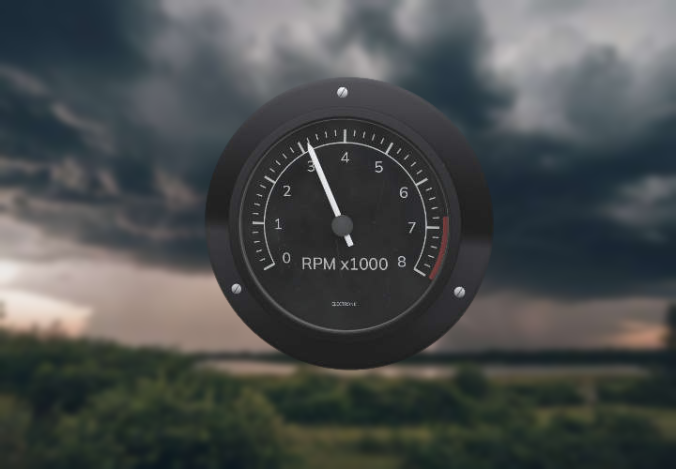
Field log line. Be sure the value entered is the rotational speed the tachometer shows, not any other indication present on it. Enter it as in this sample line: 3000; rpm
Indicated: 3200; rpm
